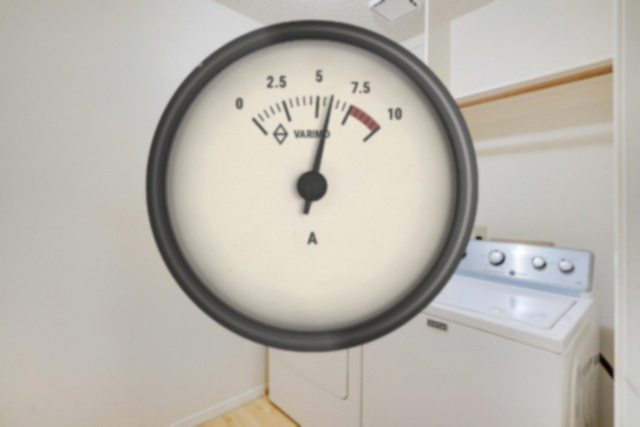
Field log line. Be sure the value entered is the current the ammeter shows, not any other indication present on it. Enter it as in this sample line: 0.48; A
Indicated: 6; A
